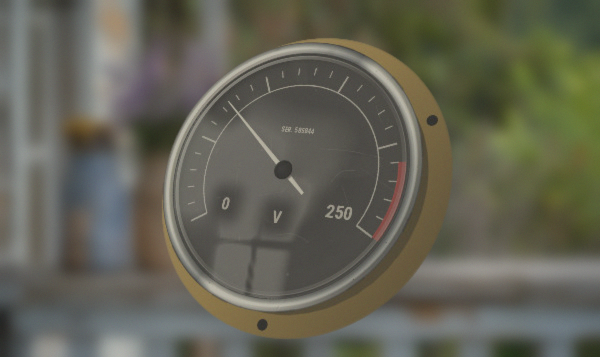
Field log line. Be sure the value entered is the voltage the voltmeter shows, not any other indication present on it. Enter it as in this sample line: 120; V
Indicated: 75; V
